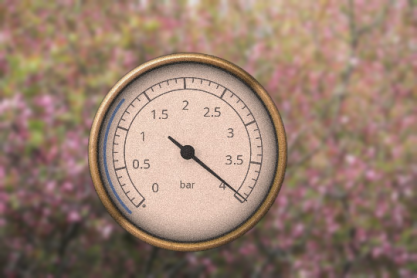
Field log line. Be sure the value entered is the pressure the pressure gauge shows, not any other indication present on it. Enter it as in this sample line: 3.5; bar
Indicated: 3.95; bar
